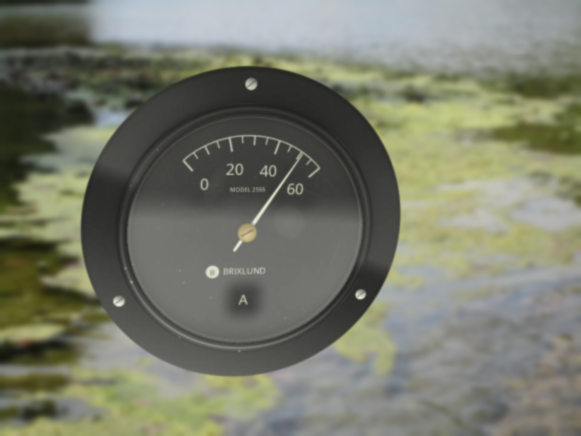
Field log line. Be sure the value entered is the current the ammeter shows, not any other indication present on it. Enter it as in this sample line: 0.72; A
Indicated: 50; A
